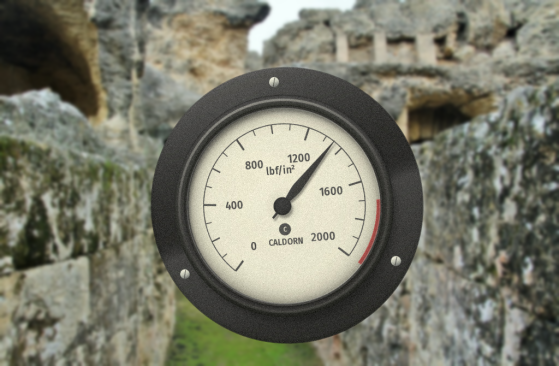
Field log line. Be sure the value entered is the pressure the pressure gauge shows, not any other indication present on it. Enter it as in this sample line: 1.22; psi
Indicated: 1350; psi
